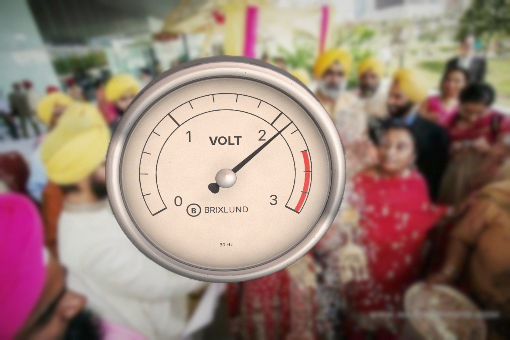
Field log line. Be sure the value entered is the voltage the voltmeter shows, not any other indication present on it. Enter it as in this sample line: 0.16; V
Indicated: 2.1; V
